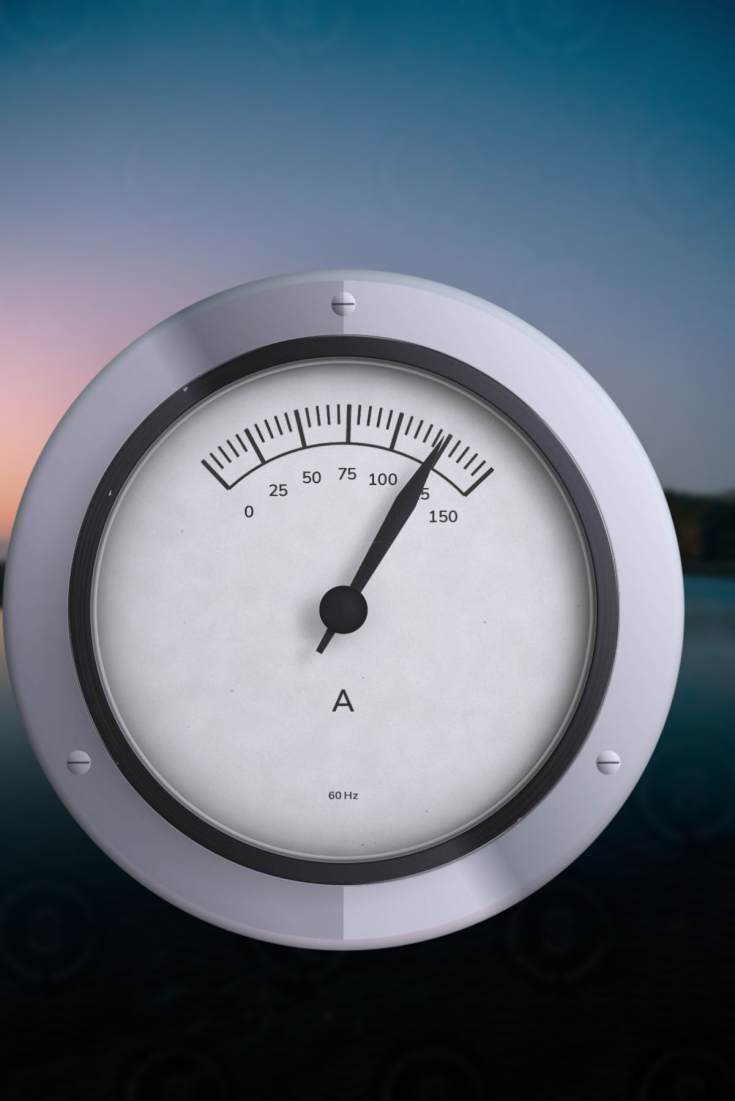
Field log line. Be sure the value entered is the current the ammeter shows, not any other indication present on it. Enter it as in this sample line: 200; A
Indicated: 122.5; A
